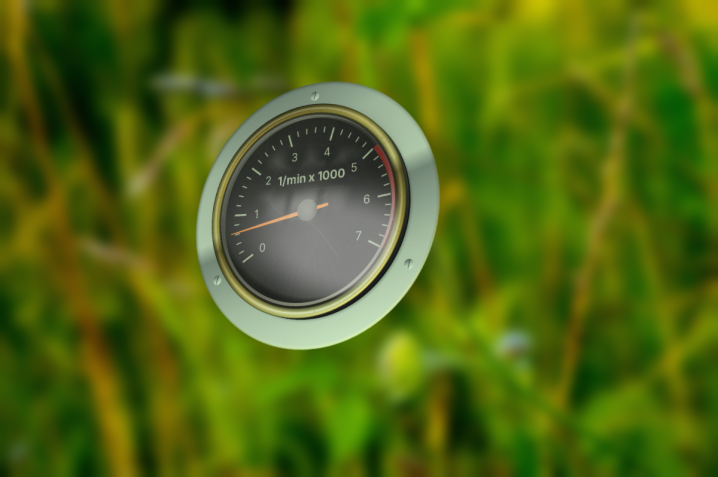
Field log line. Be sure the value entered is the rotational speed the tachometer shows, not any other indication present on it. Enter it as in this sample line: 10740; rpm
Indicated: 600; rpm
